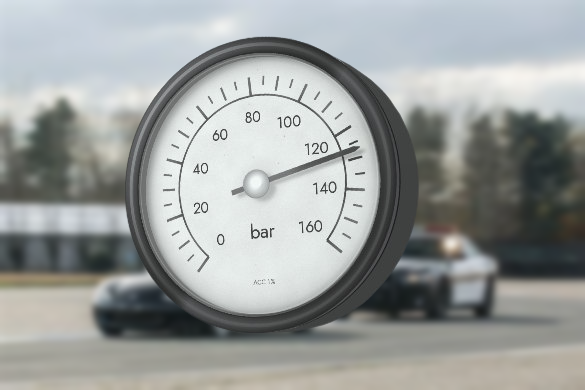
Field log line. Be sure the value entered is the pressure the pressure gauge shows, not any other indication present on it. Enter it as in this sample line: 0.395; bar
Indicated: 127.5; bar
